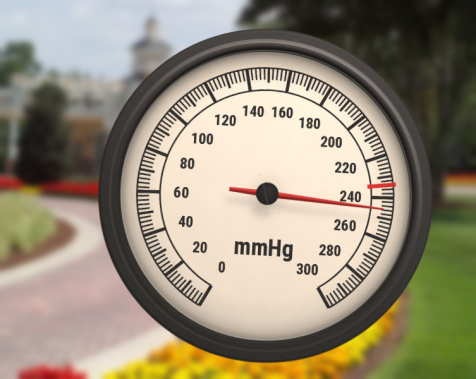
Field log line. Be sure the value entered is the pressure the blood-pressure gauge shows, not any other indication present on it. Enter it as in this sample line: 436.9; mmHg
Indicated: 246; mmHg
